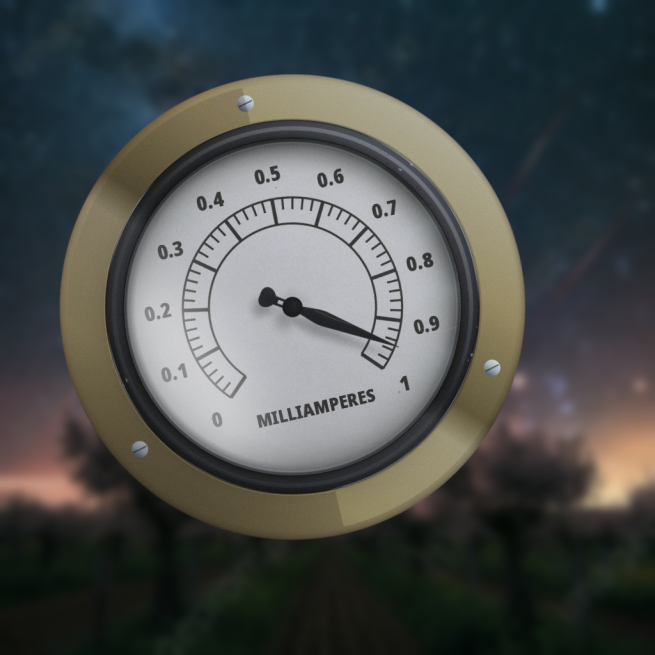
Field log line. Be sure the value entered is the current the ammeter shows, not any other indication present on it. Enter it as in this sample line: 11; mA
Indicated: 0.95; mA
